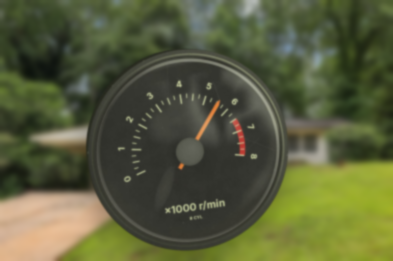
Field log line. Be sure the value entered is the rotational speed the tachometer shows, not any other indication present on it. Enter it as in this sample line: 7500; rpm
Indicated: 5500; rpm
